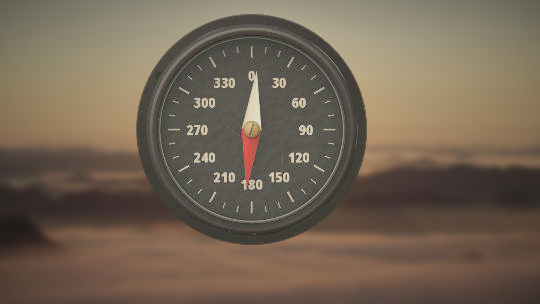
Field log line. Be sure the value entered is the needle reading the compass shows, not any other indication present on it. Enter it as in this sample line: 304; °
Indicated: 185; °
